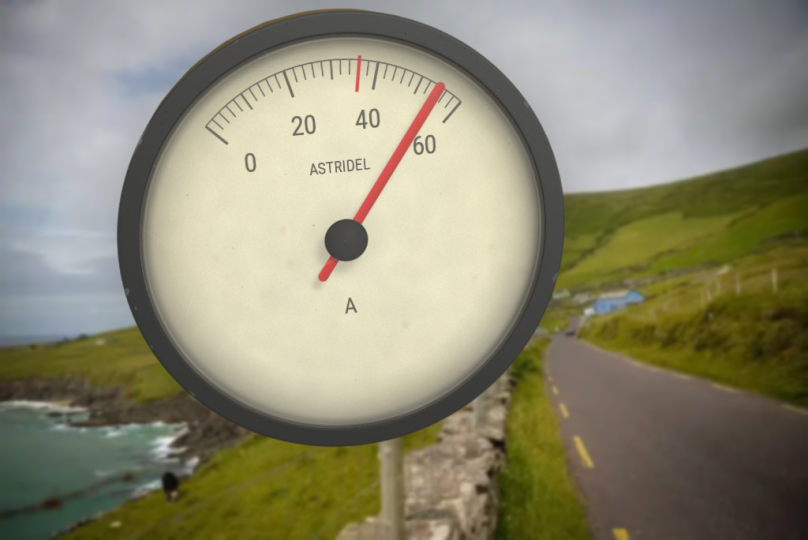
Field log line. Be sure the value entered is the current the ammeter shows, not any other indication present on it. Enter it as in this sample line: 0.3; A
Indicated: 54; A
